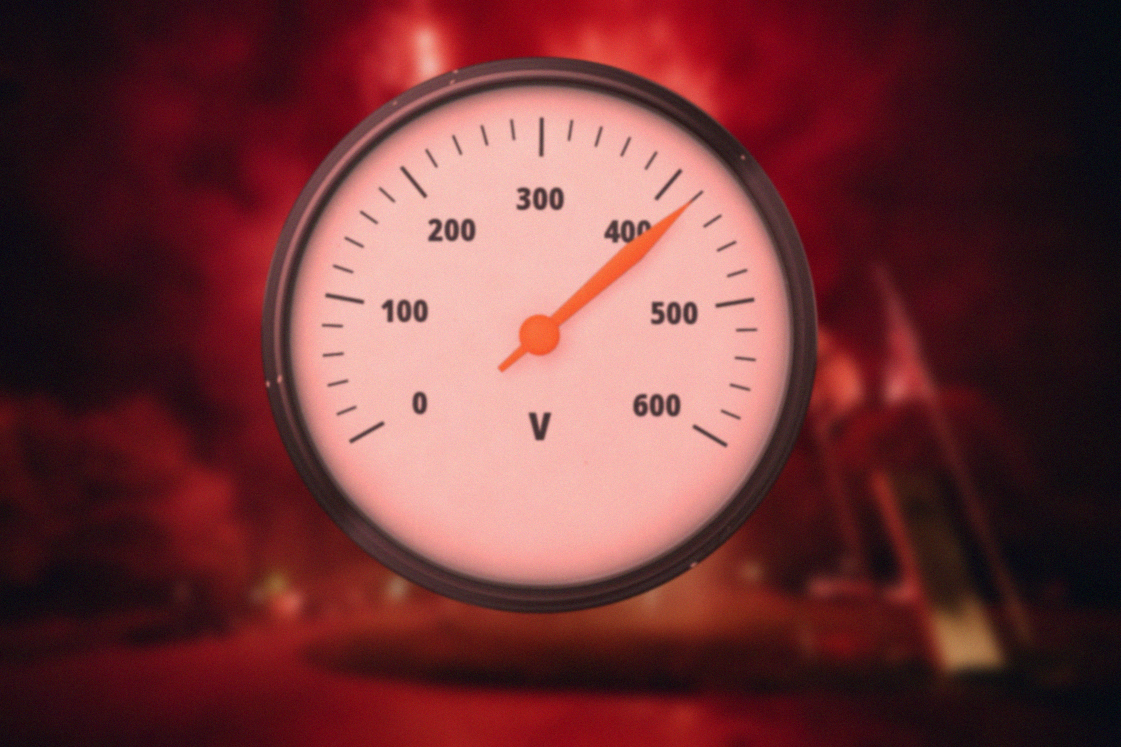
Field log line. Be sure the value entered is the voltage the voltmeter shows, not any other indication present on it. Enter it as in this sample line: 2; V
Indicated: 420; V
